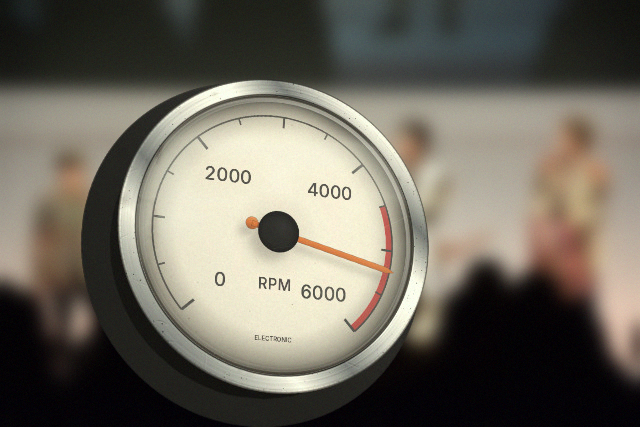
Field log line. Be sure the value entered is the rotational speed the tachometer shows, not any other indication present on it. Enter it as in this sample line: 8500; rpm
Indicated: 5250; rpm
